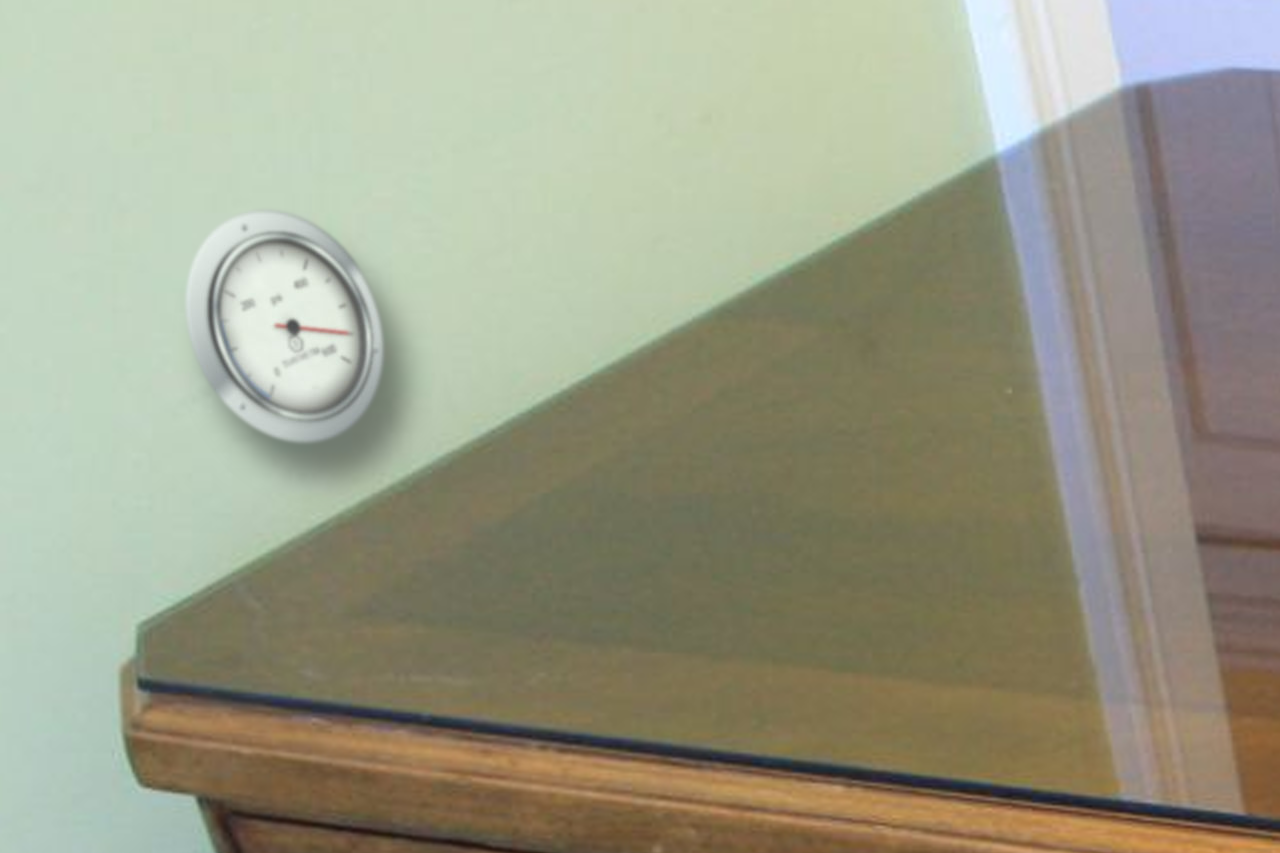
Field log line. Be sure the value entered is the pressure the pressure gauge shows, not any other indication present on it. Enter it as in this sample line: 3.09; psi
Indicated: 550; psi
